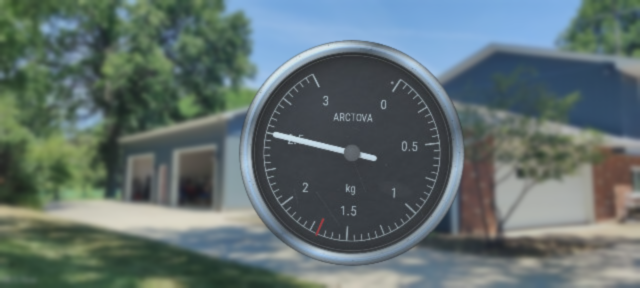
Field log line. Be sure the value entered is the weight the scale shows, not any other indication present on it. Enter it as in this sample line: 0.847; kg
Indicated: 2.5; kg
